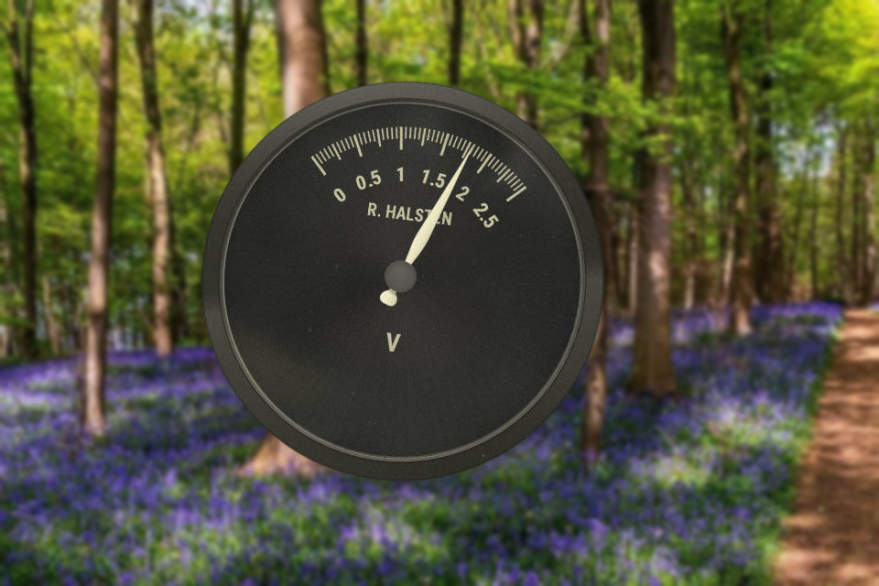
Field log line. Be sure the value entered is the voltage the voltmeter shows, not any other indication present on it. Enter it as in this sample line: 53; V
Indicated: 1.8; V
